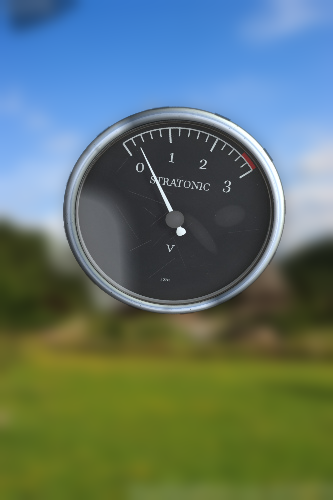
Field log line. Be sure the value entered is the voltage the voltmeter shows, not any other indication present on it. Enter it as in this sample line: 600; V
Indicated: 0.3; V
